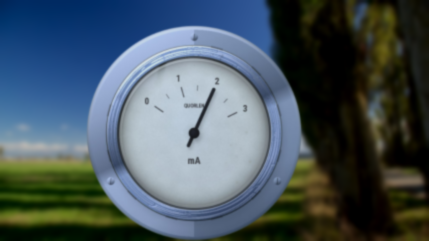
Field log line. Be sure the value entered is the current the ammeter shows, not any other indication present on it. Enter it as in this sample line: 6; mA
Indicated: 2; mA
